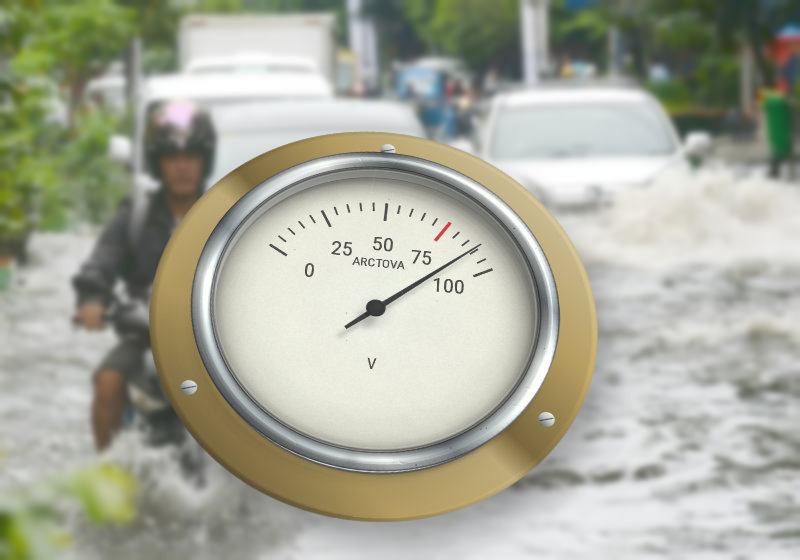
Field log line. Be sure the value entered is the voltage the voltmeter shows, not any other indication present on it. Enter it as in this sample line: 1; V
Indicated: 90; V
